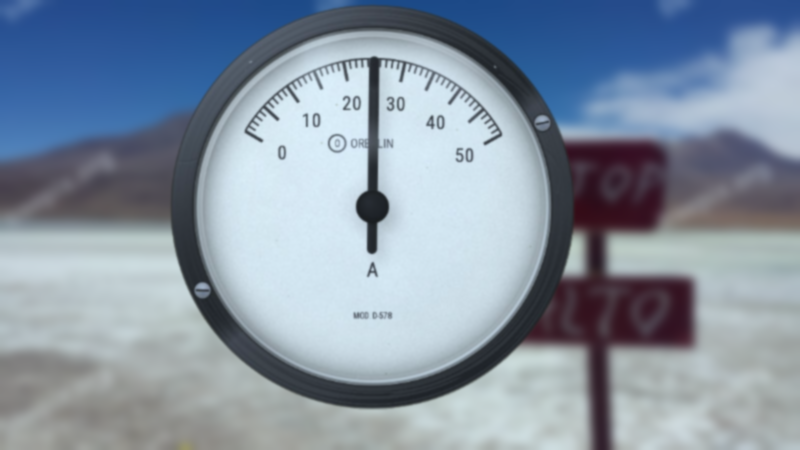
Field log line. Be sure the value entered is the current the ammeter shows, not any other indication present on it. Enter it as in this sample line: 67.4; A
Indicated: 25; A
